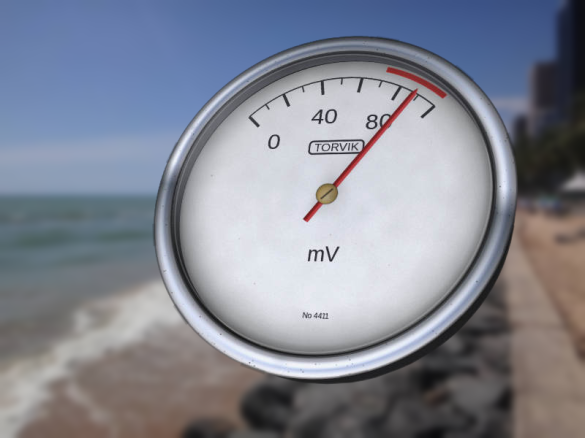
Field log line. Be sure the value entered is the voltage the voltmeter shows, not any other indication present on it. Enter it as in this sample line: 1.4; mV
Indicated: 90; mV
